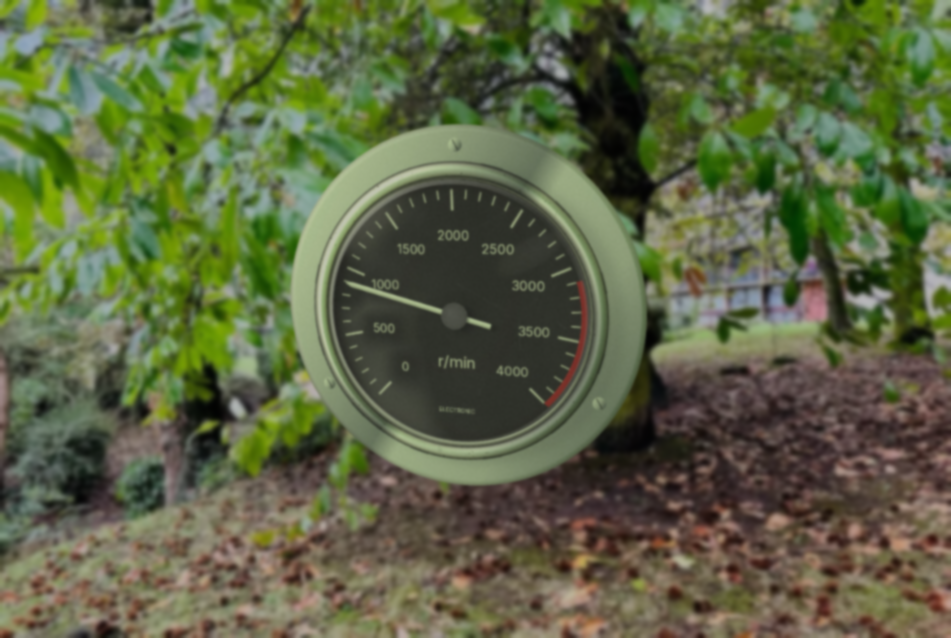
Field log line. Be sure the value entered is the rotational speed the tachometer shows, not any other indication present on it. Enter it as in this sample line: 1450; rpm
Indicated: 900; rpm
